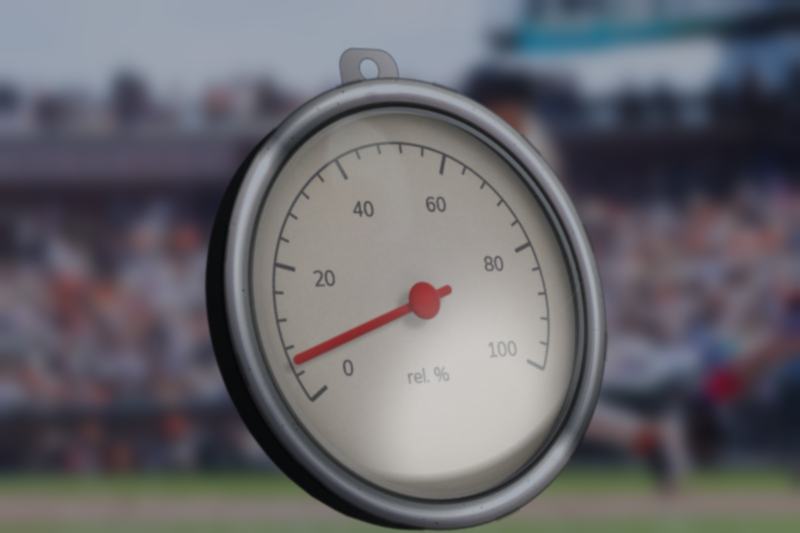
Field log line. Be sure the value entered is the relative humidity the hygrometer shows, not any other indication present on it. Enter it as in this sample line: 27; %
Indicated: 6; %
